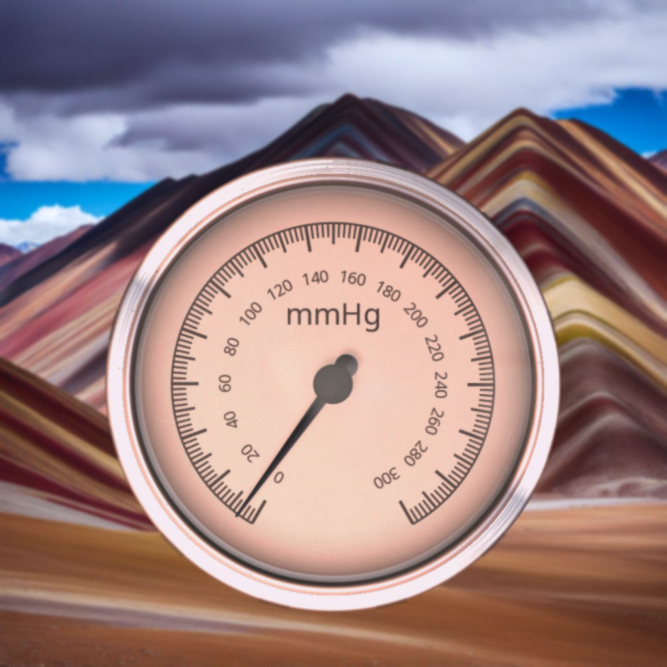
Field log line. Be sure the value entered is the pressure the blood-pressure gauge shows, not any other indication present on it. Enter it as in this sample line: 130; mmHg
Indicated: 6; mmHg
